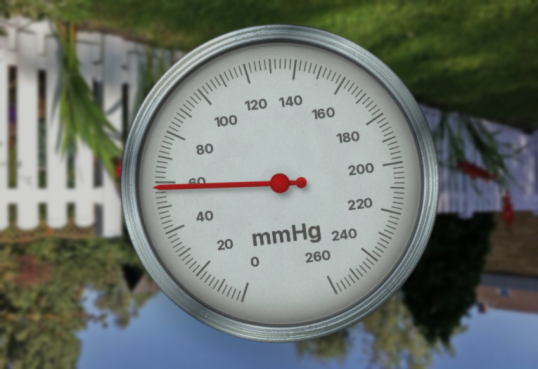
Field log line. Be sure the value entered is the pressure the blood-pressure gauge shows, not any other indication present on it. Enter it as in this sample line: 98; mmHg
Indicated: 58; mmHg
